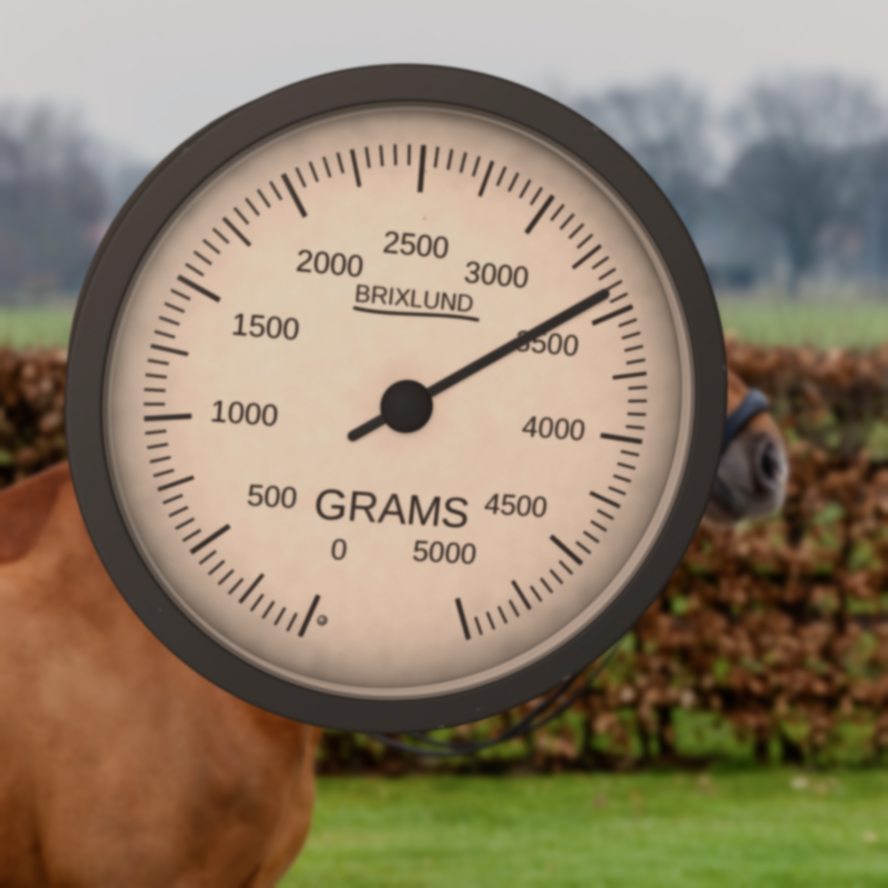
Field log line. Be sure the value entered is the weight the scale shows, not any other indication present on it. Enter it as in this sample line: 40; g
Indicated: 3400; g
